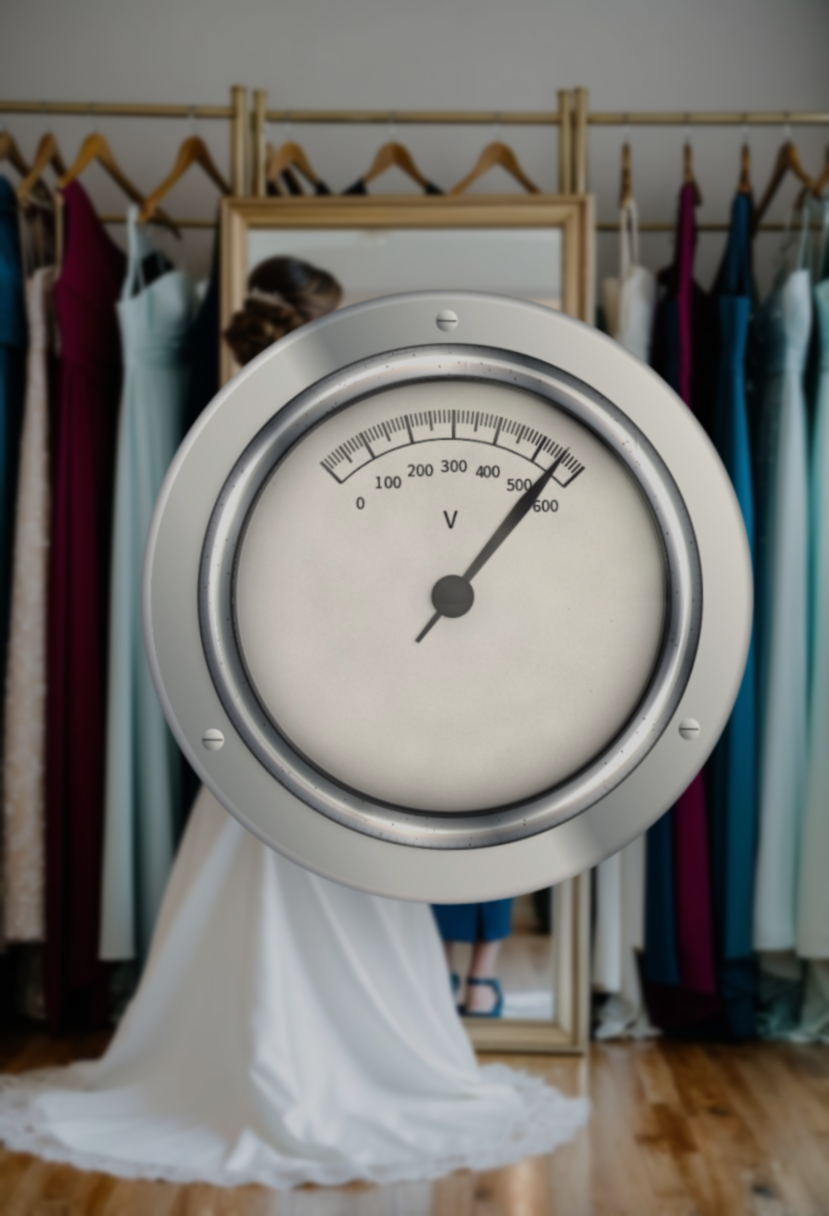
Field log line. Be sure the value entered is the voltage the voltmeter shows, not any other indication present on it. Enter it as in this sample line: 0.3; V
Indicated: 550; V
